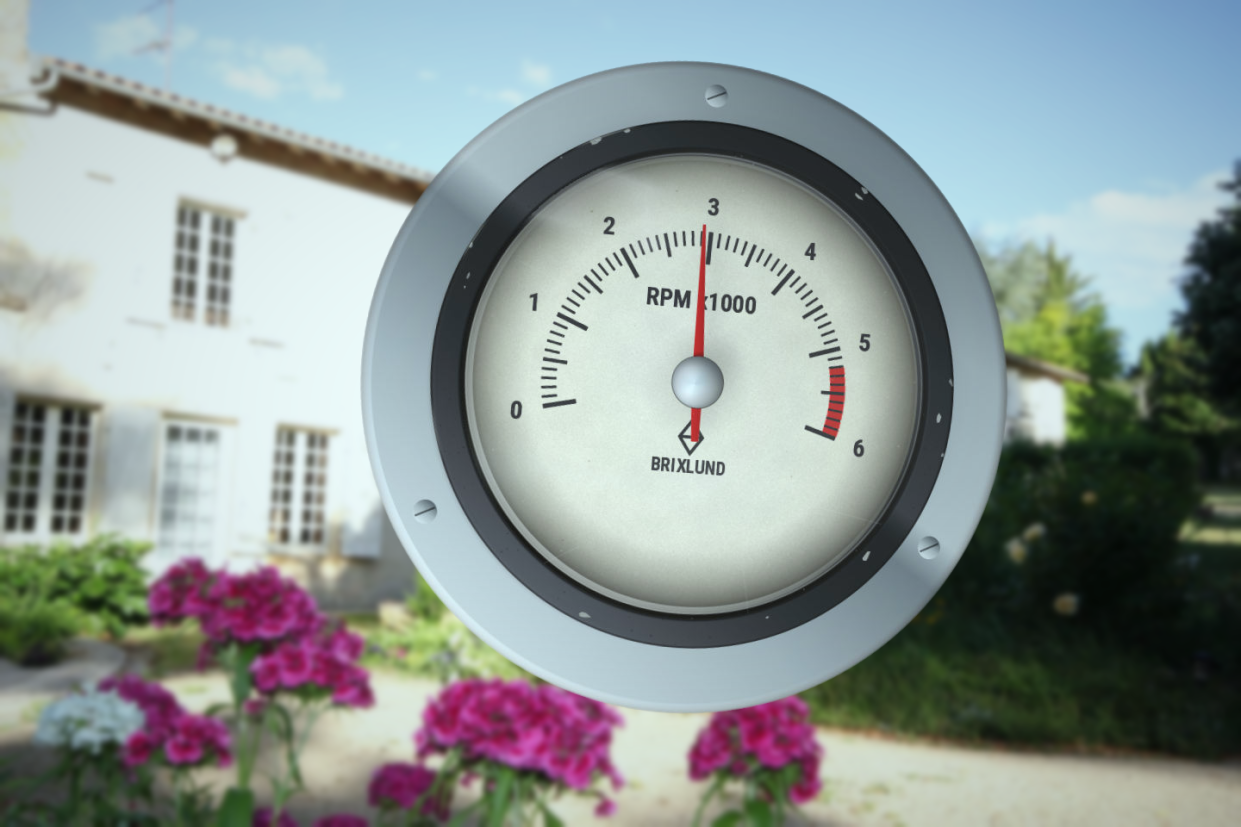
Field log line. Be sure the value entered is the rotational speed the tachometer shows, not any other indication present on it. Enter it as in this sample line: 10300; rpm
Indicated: 2900; rpm
